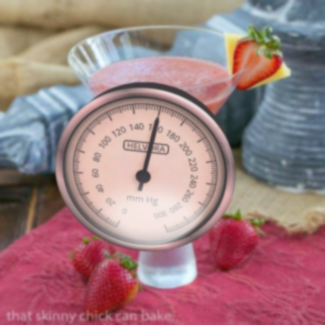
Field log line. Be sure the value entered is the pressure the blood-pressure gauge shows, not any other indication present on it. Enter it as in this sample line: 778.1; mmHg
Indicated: 160; mmHg
